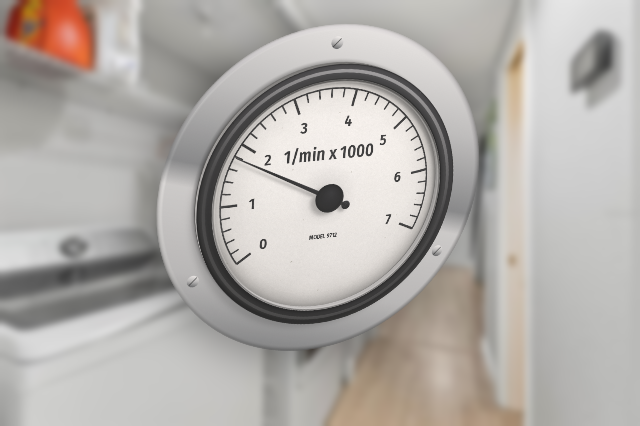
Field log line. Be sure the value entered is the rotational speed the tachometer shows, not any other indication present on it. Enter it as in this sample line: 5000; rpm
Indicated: 1800; rpm
